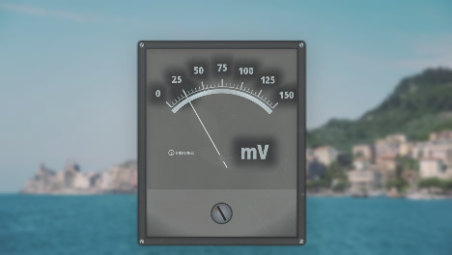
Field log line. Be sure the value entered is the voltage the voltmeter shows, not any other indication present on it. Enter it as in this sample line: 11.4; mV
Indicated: 25; mV
